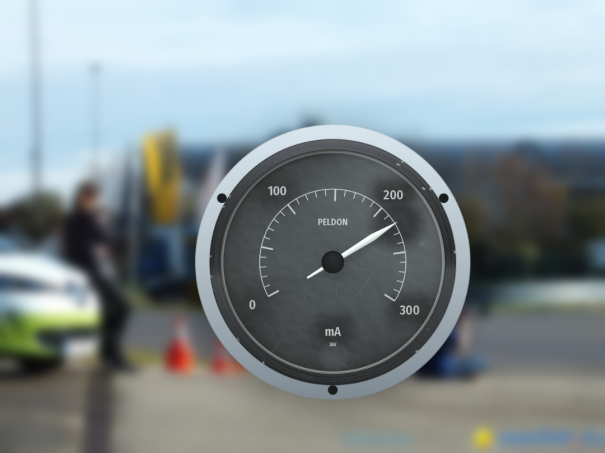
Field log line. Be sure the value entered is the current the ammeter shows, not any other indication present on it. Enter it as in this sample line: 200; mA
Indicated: 220; mA
